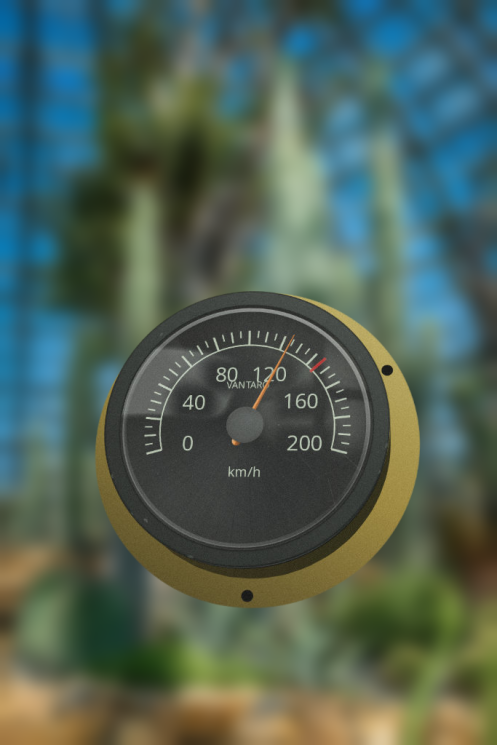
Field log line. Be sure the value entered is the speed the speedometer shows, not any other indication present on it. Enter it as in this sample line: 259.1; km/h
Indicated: 125; km/h
